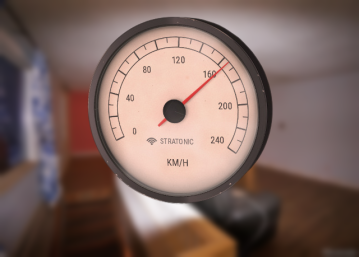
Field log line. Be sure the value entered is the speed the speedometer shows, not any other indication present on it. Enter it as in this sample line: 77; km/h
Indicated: 165; km/h
